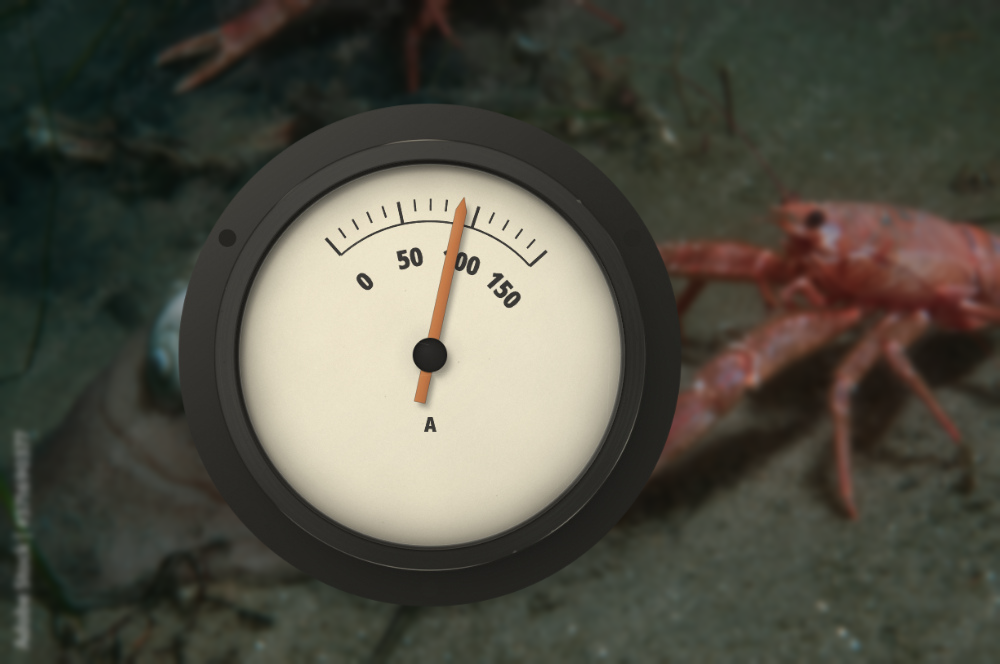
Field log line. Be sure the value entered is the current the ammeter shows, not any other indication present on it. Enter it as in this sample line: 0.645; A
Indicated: 90; A
